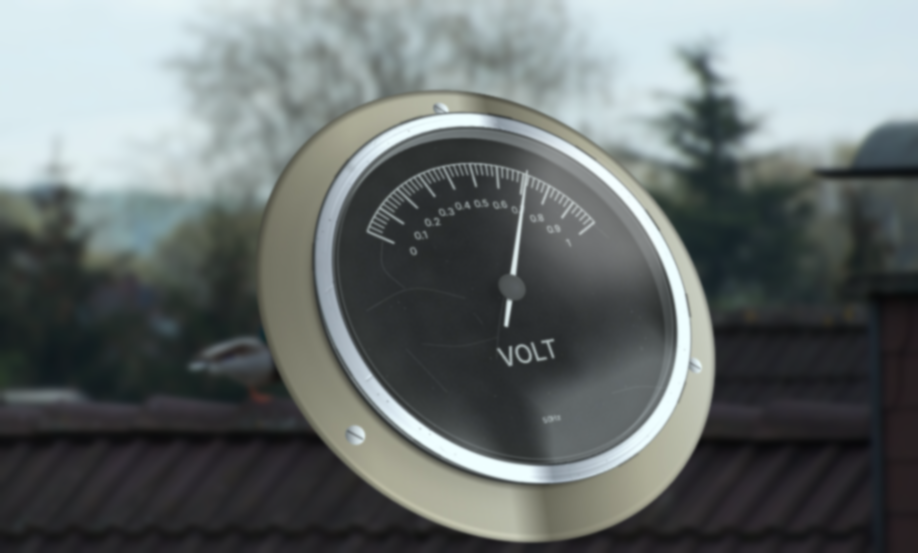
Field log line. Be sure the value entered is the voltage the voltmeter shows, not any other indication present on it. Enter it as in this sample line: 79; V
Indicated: 0.7; V
